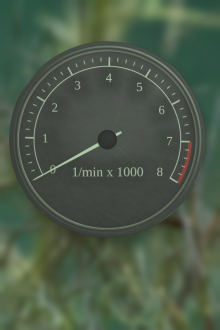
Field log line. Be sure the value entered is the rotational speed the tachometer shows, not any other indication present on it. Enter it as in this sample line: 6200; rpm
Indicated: 0; rpm
